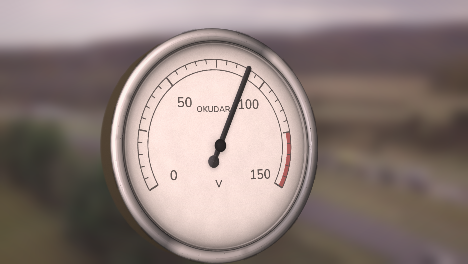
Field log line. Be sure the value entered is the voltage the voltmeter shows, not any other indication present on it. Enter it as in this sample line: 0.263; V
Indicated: 90; V
